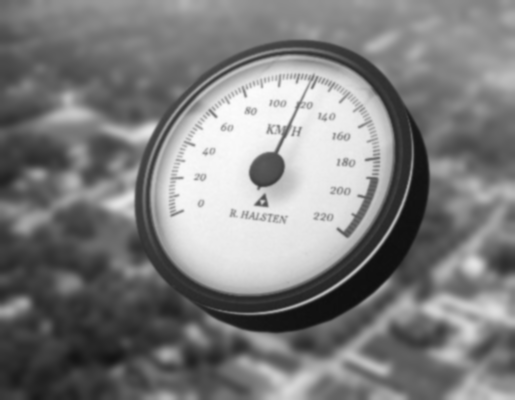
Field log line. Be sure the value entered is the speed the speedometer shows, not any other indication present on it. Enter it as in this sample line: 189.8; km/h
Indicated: 120; km/h
